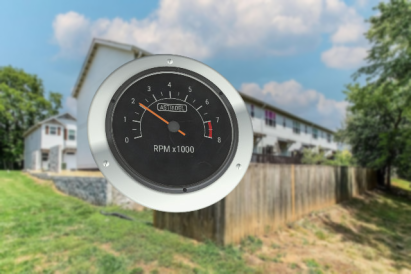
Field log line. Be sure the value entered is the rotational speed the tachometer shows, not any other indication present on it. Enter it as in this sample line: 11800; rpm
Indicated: 2000; rpm
